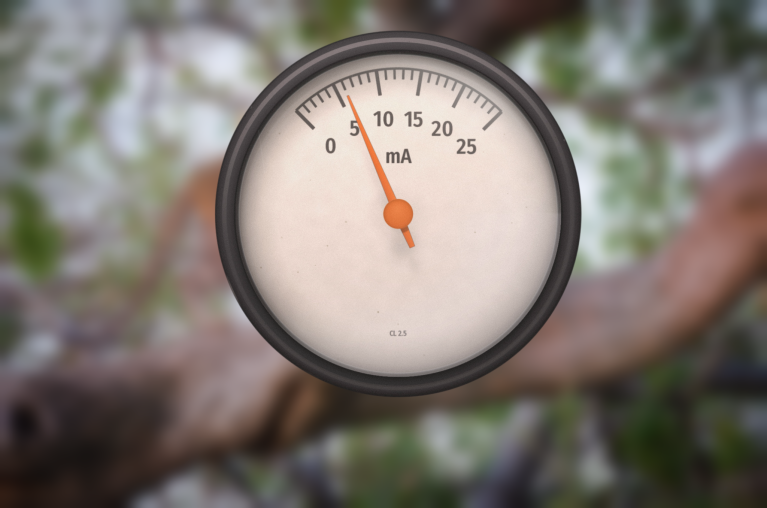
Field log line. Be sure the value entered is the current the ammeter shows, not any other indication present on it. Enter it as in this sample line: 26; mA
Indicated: 6; mA
